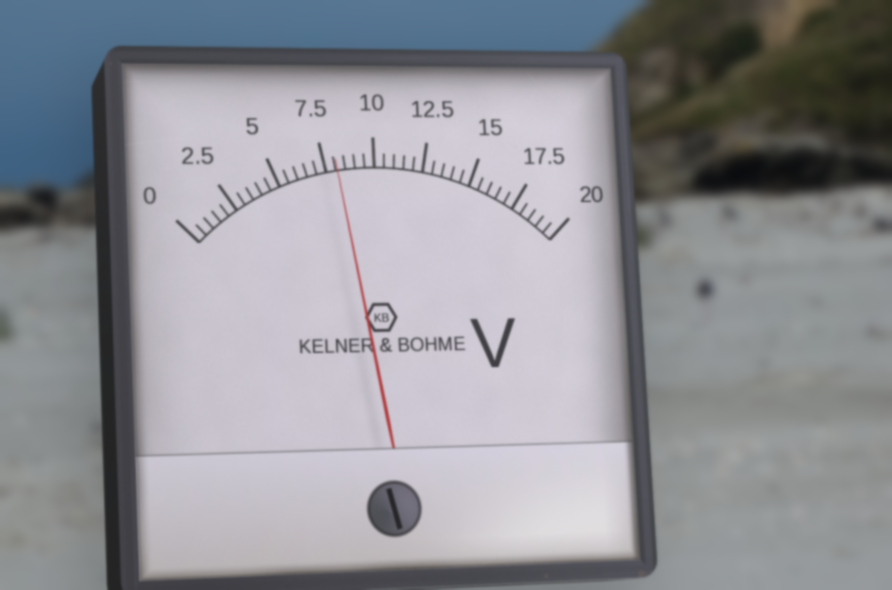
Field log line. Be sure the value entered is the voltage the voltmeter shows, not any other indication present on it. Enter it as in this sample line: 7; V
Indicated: 8; V
